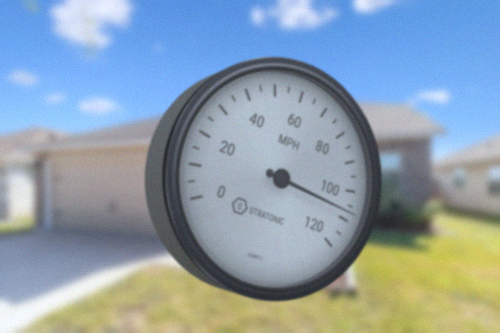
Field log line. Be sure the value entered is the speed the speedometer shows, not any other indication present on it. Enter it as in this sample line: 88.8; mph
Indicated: 107.5; mph
